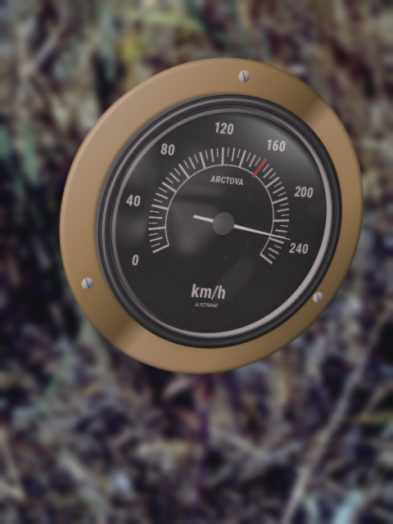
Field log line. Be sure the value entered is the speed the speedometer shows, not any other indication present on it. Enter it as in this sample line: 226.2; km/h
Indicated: 235; km/h
